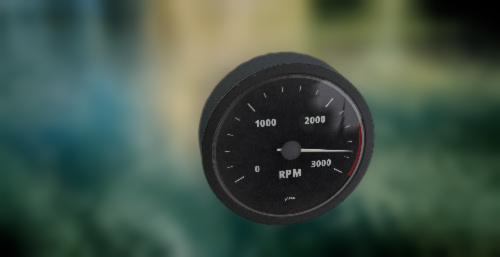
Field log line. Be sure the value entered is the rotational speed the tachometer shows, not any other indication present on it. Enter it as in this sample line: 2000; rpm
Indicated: 2700; rpm
